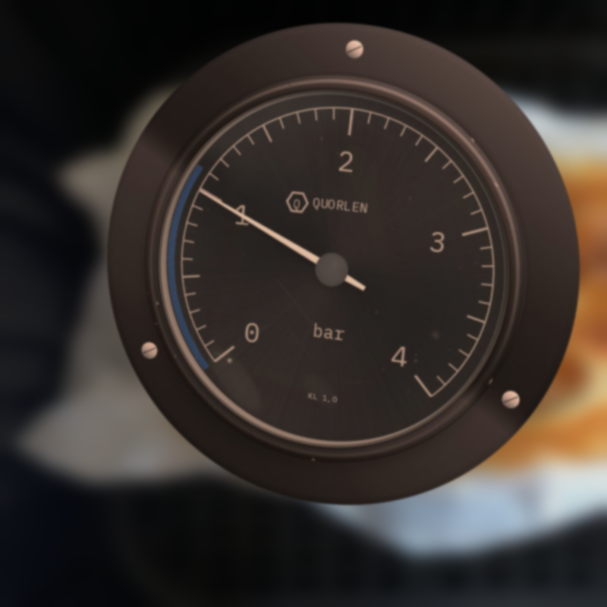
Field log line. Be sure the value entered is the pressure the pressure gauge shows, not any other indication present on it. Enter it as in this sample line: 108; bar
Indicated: 1; bar
